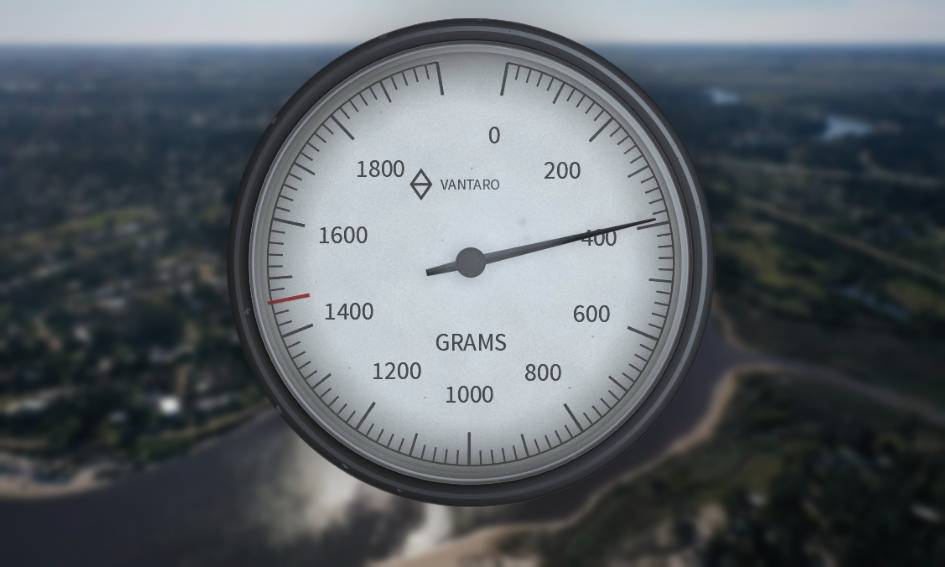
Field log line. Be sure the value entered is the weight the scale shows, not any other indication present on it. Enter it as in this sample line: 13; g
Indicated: 390; g
